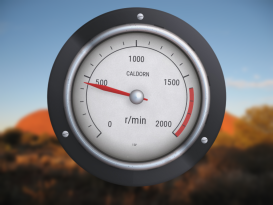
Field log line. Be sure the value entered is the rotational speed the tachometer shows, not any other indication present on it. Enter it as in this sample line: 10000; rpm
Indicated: 450; rpm
